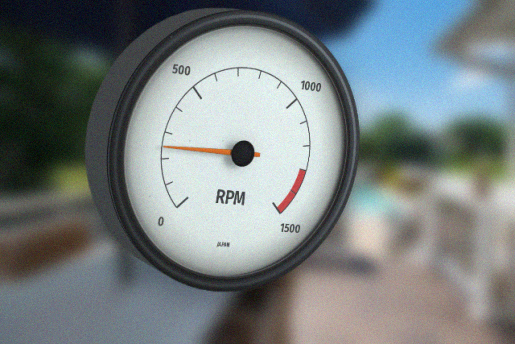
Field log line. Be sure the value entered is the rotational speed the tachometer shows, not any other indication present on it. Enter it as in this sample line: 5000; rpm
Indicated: 250; rpm
